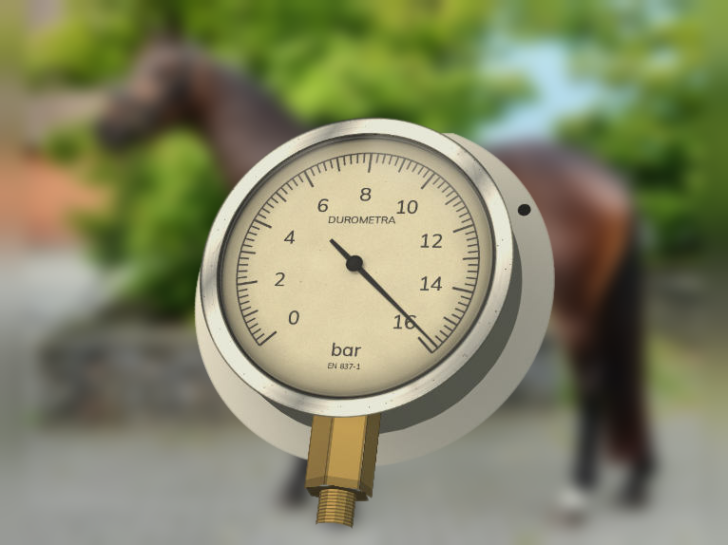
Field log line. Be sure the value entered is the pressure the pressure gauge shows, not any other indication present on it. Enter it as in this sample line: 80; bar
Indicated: 15.8; bar
